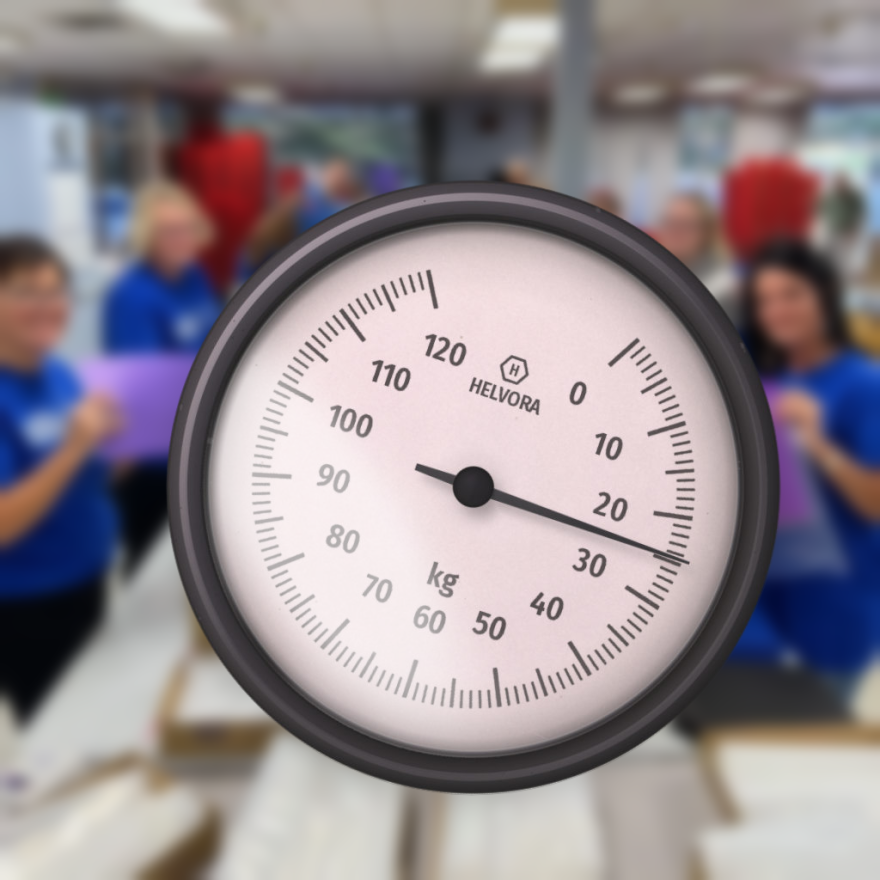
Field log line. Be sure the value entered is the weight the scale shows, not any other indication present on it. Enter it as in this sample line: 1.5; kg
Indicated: 24.5; kg
